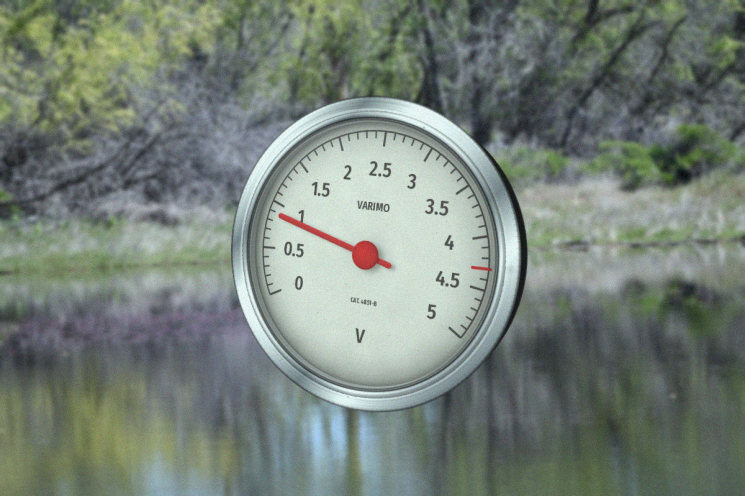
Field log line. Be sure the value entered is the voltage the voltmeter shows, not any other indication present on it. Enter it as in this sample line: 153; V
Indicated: 0.9; V
